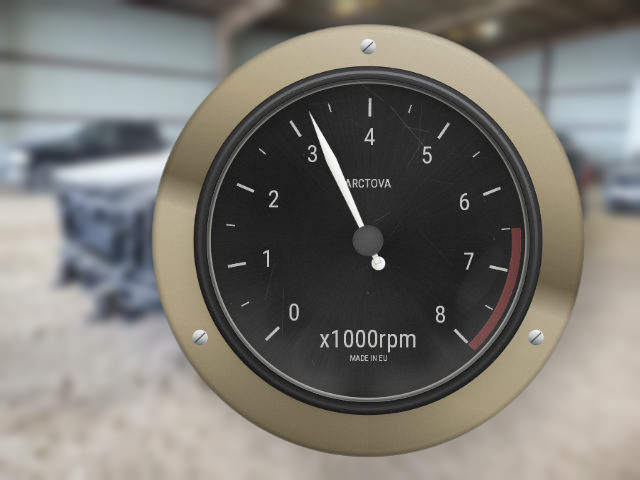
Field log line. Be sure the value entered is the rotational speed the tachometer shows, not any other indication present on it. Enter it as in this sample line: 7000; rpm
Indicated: 3250; rpm
